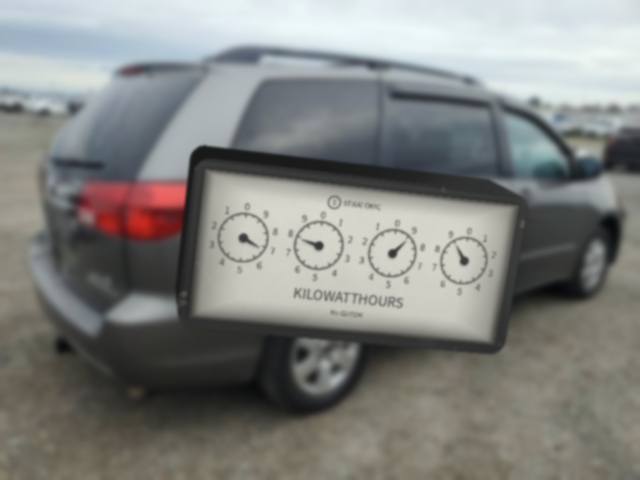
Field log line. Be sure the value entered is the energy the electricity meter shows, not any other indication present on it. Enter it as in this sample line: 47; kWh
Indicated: 6789; kWh
